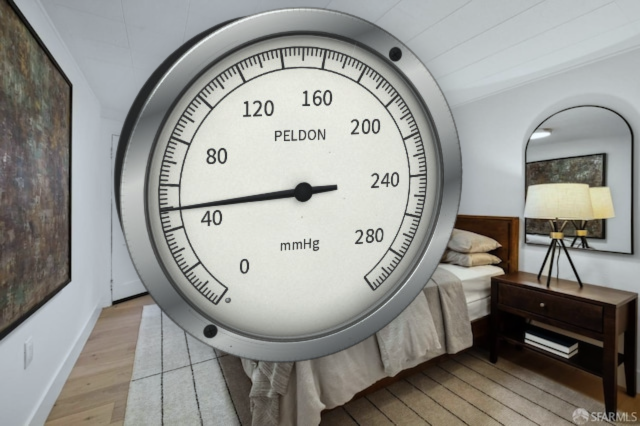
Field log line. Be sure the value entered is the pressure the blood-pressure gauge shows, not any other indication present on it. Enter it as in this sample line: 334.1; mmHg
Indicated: 50; mmHg
